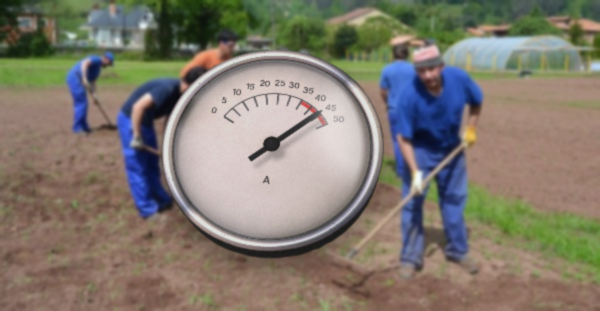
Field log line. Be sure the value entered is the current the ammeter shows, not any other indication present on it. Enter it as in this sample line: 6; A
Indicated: 45; A
